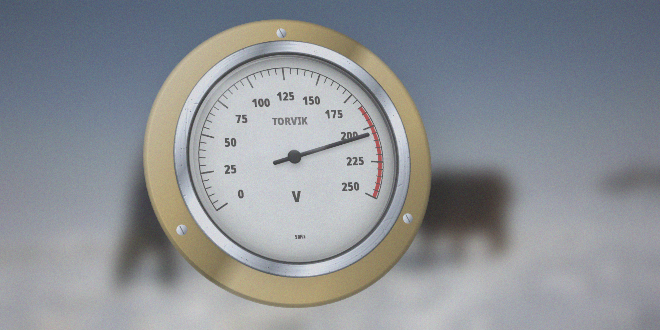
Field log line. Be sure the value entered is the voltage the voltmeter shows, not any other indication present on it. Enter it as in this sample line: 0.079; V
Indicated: 205; V
